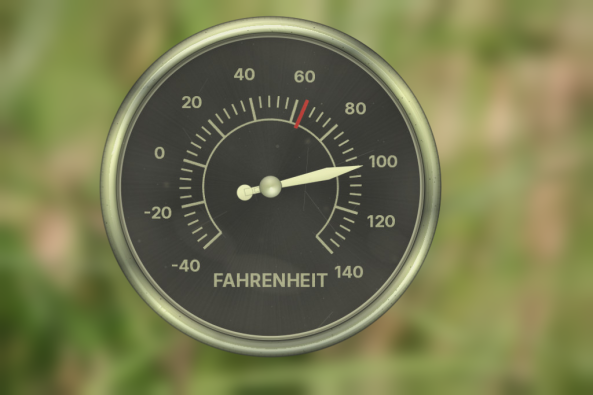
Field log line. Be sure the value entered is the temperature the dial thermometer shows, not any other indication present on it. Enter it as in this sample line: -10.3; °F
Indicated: 100; °F
